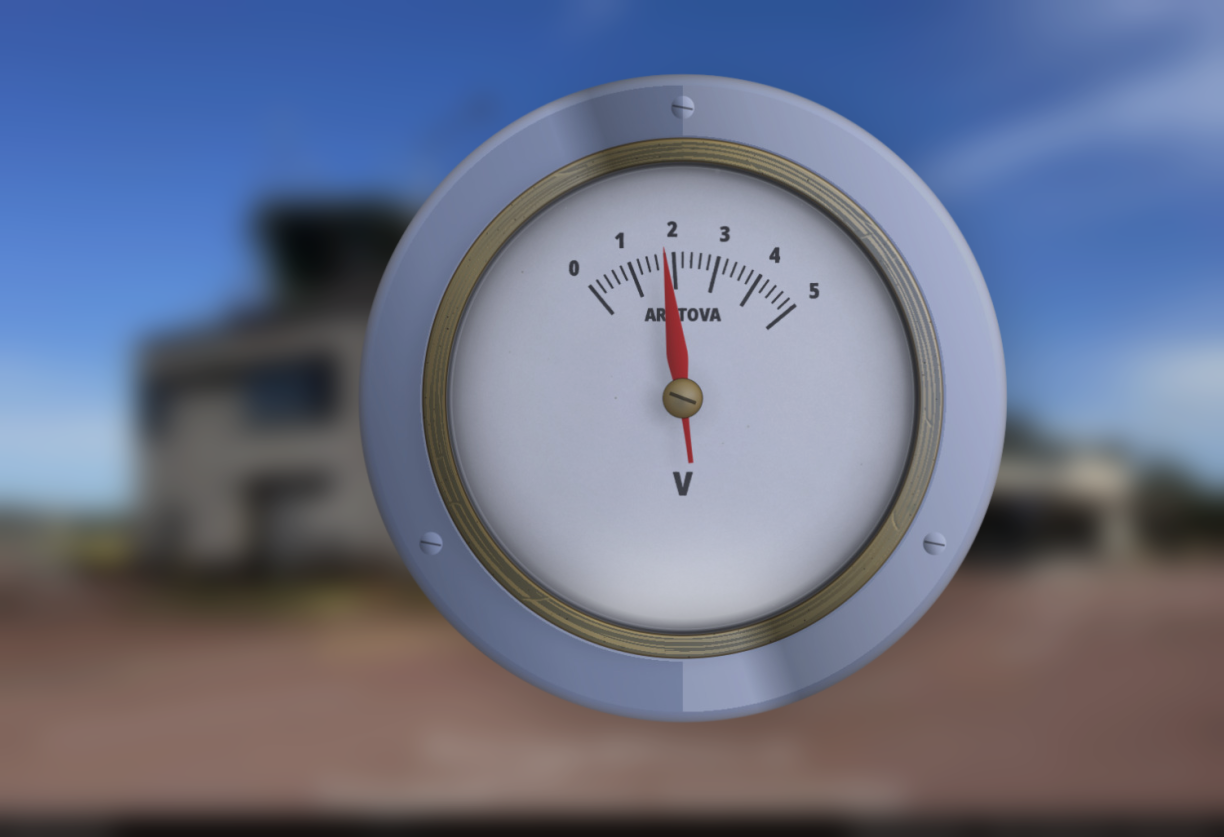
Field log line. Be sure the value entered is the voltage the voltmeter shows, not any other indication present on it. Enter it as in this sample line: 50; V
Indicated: 1.8; V
